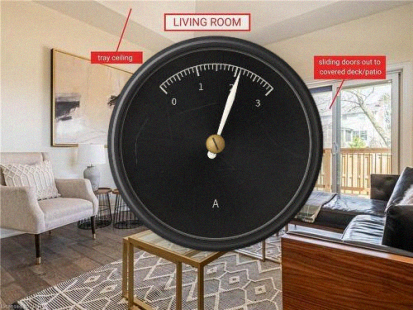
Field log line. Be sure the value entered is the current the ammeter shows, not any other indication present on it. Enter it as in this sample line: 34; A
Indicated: 2.1; A
